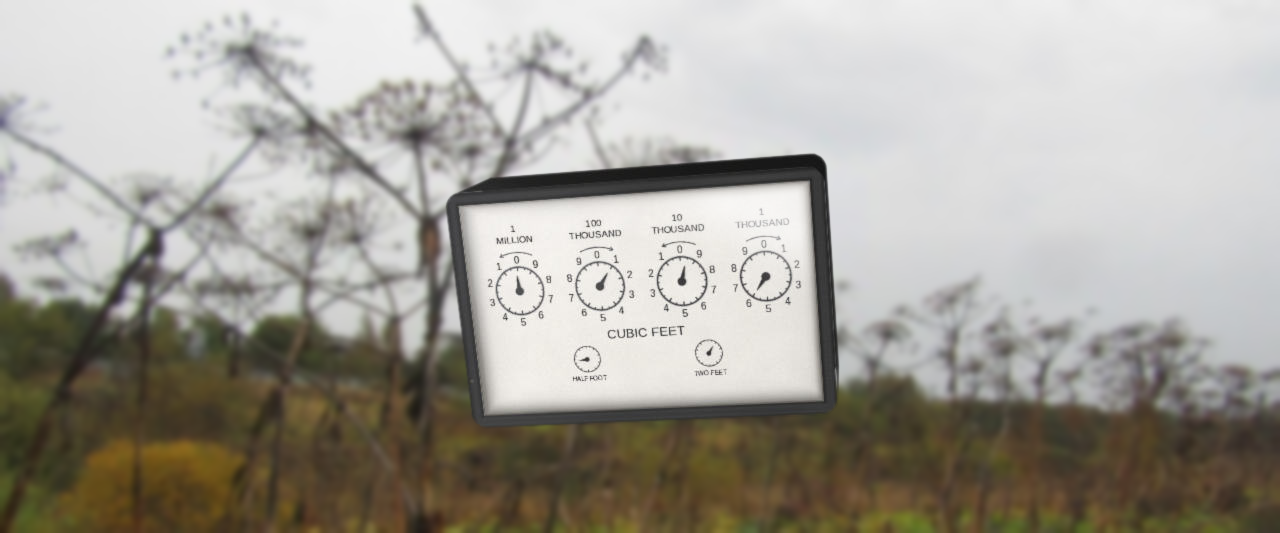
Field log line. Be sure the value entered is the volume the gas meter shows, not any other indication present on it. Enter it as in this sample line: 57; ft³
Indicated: 9600; ft³
